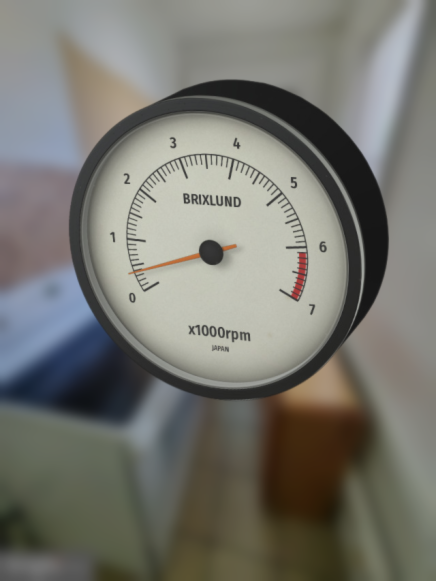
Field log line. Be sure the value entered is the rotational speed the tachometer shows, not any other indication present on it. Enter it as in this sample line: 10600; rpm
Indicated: 400; rpm
